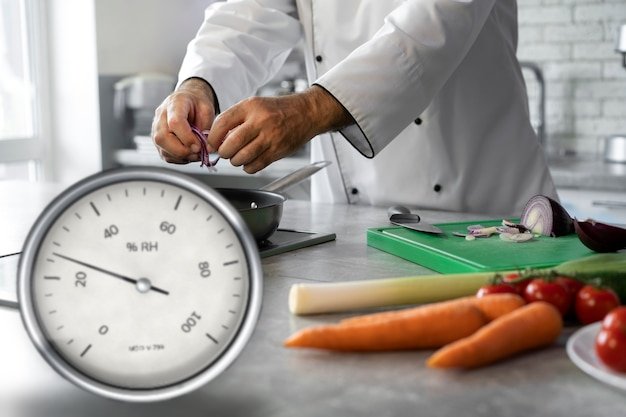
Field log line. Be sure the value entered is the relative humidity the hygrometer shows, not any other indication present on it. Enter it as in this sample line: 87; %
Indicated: 26; %
